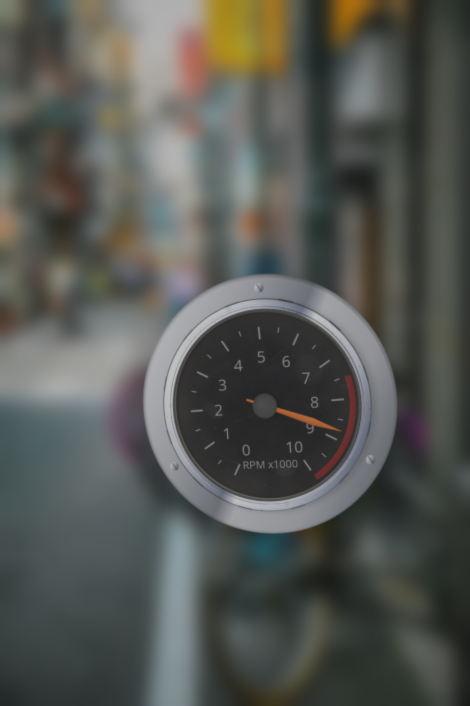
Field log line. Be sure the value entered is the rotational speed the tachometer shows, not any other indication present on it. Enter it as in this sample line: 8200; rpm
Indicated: 8750; rpm
